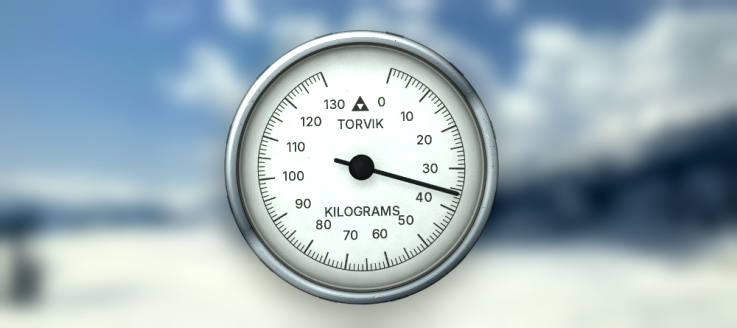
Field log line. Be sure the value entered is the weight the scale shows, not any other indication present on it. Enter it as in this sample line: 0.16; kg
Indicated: 36; kg
